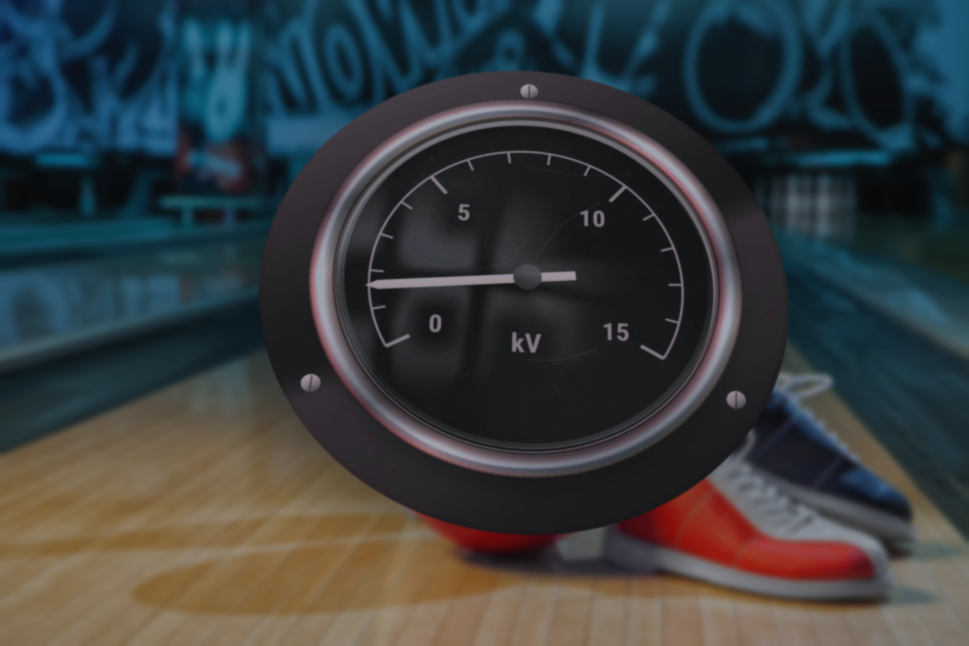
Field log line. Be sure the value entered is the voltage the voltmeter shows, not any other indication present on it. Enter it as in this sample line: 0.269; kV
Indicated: 1.5; kV
